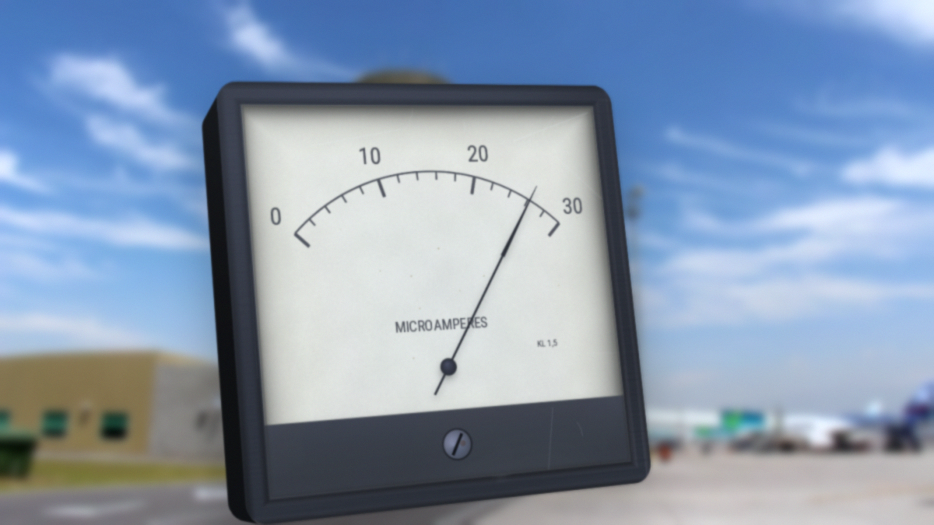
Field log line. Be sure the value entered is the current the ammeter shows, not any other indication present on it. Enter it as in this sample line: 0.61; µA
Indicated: 26; µA
